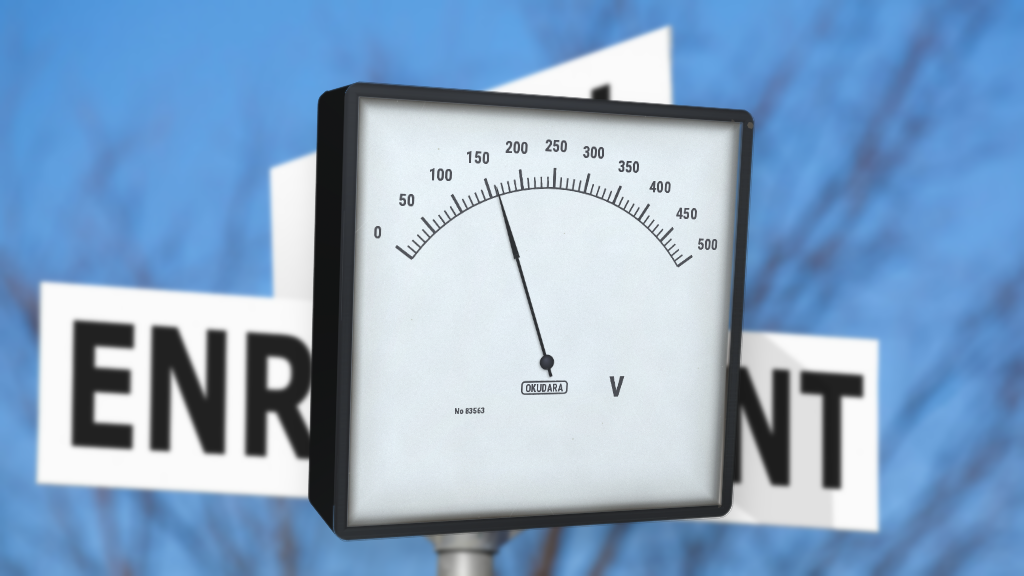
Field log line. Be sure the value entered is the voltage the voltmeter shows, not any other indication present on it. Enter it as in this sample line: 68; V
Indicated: 160; V
